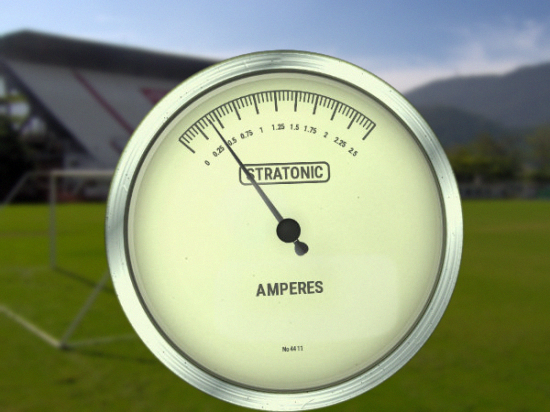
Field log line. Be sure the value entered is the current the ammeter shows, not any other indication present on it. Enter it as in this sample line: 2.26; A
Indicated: 0.4; A
